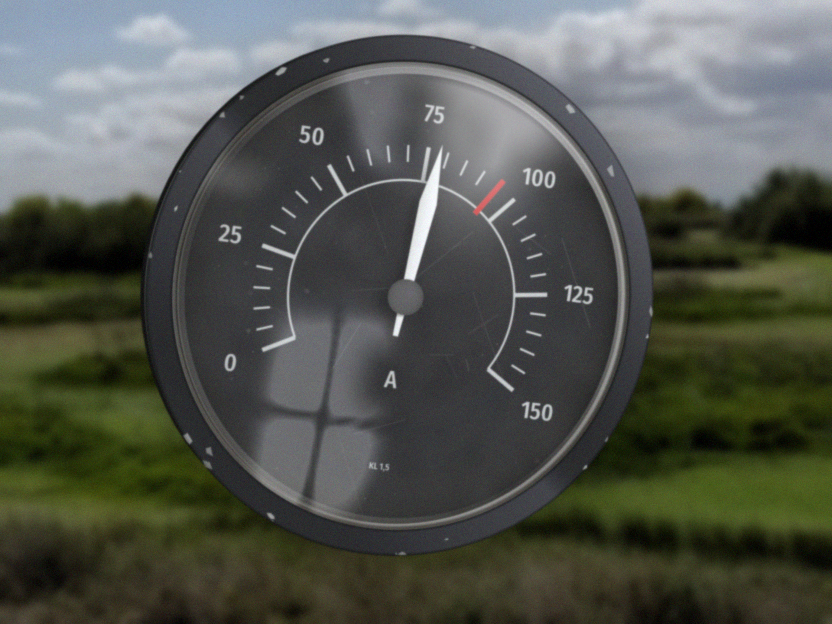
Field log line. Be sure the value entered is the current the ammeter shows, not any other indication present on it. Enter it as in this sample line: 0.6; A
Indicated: 77.5; A
